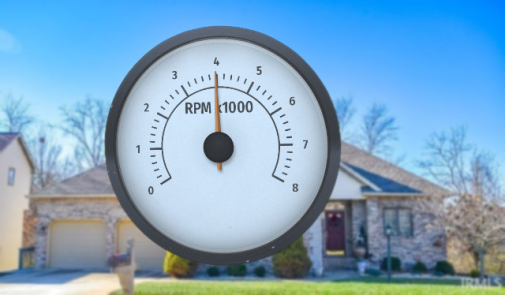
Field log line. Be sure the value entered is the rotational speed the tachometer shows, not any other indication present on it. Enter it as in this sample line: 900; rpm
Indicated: 4000; rpm
